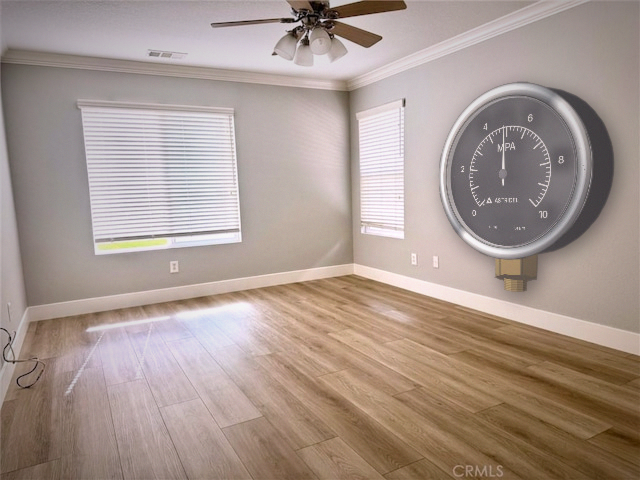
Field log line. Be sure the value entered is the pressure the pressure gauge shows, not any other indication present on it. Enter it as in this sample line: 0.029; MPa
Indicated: 5; MPa
